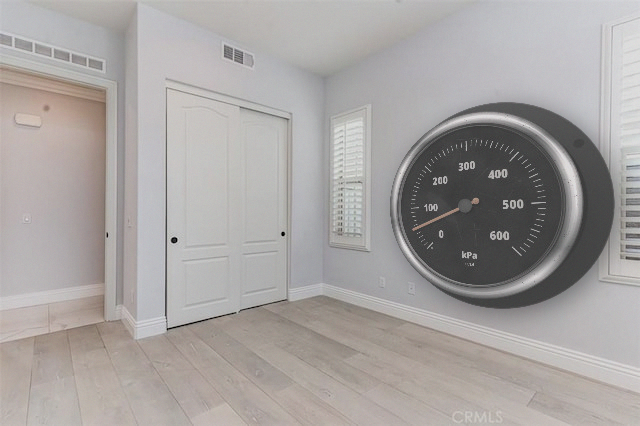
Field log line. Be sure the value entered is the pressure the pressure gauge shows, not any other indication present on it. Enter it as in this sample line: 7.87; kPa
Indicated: 50; kPa
